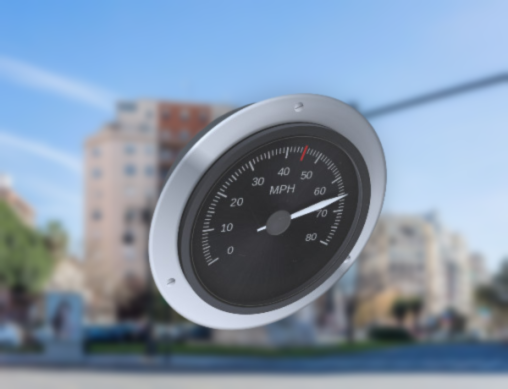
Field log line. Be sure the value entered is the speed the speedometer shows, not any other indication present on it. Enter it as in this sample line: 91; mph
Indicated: 65; mph
